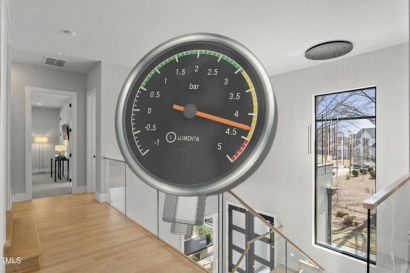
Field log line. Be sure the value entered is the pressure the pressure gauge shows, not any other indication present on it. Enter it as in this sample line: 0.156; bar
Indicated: 4.3; bar
